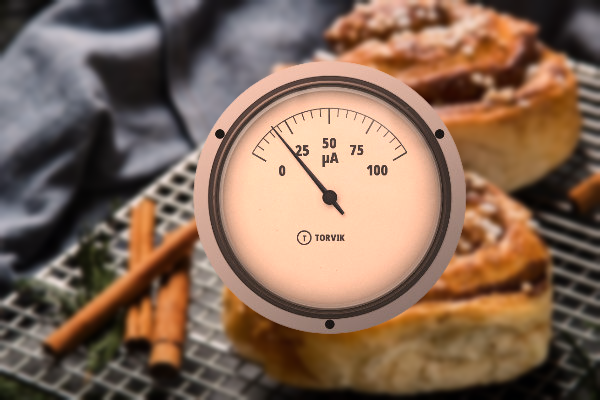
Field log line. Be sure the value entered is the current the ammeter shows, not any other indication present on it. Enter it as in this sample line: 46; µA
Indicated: 17.5; µA
